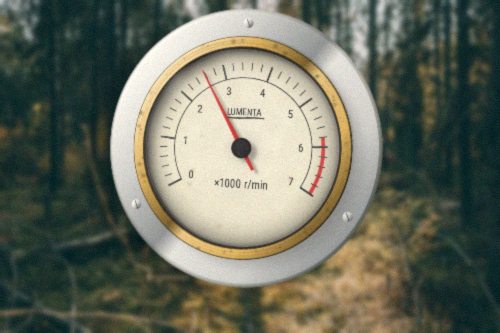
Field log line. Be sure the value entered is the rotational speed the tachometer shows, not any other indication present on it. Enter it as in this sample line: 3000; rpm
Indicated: 2600; rpm
